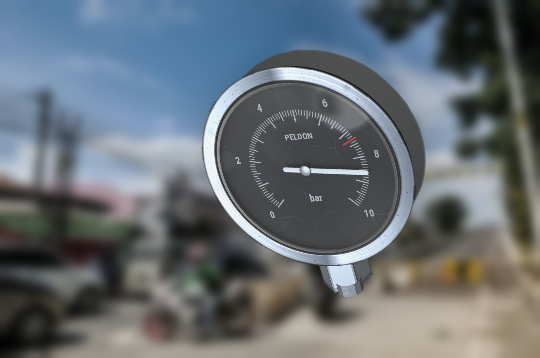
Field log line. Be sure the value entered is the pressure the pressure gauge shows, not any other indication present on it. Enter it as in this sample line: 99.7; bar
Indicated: 8.5; bar
